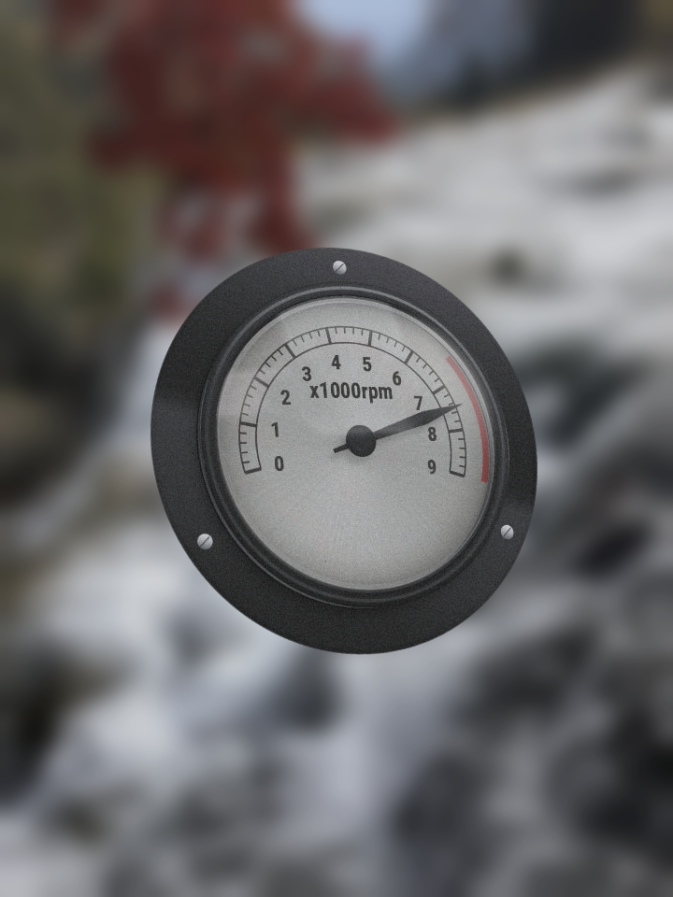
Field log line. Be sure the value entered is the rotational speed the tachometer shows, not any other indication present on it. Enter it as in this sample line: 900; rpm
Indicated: 7500; rpm
